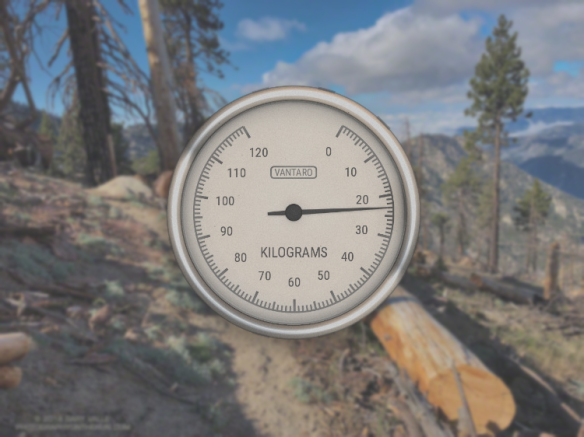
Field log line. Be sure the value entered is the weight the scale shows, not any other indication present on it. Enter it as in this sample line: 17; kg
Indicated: 23; kg
